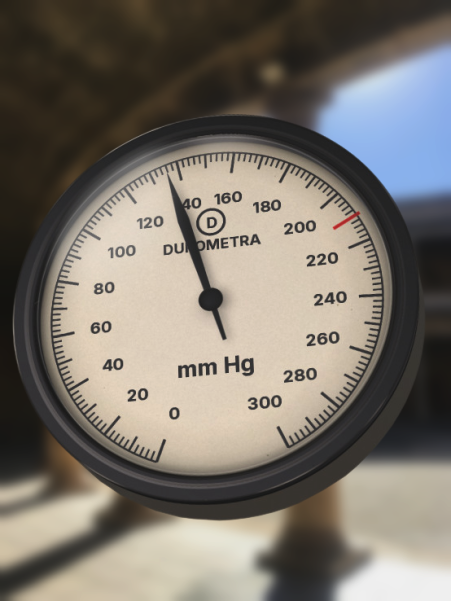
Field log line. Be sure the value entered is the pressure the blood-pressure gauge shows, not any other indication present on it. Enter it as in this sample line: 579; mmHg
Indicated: 136; mmHg
